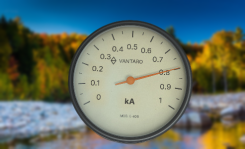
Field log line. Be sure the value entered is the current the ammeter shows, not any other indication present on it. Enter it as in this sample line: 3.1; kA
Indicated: 0.8; kA
